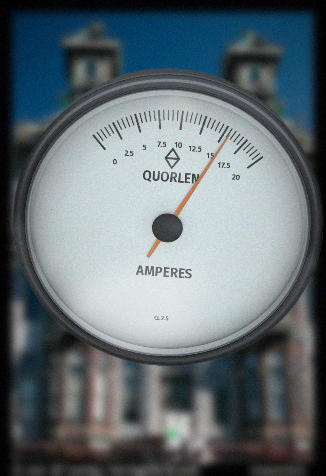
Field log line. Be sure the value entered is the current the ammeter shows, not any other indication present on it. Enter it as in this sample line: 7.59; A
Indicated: 15.5; A
